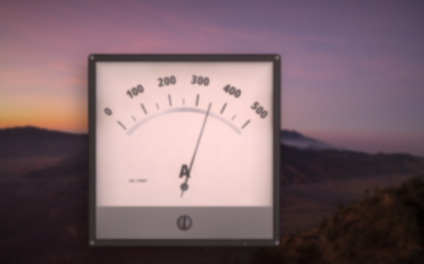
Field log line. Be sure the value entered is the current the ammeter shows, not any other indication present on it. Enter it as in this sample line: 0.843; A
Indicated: 350; A
